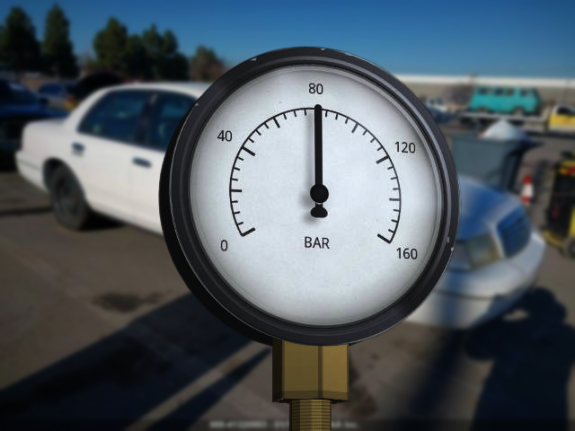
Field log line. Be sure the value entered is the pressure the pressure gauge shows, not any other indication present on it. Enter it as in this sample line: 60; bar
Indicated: 80; bar
